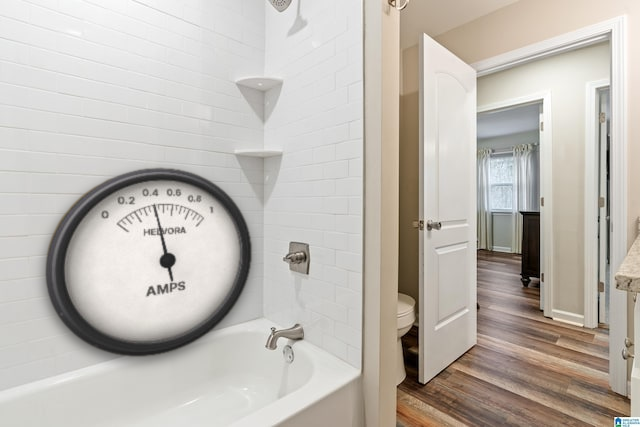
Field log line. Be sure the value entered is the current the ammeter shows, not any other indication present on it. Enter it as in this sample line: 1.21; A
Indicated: 0.4; A
